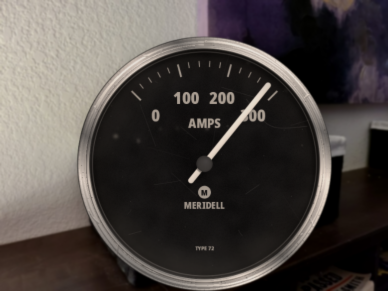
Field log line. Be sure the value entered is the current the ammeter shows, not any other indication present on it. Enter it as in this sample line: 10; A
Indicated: 280; A
